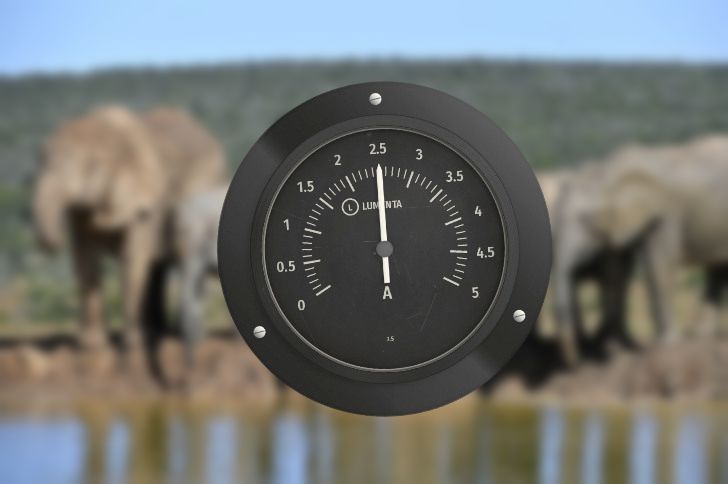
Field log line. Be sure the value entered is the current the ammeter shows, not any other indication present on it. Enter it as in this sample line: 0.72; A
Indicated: 2.5; A
